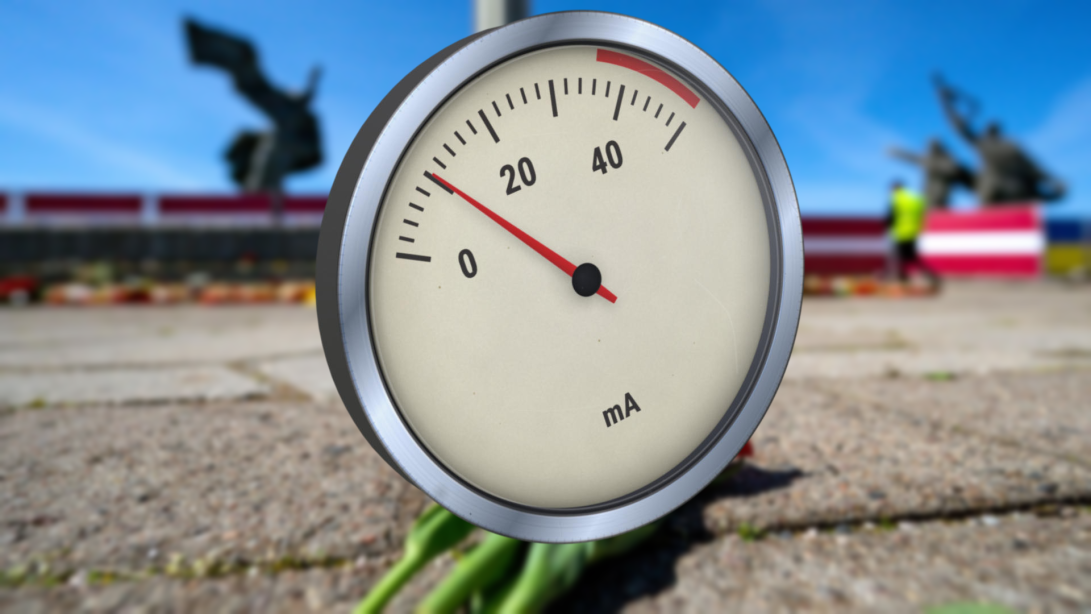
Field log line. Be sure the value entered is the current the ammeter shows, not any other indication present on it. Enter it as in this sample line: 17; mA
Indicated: 10; mA
